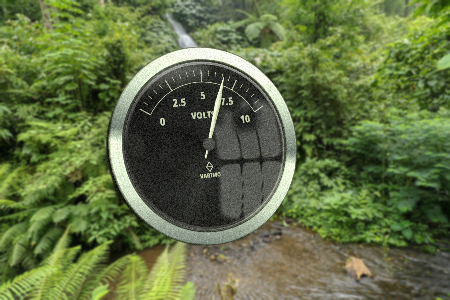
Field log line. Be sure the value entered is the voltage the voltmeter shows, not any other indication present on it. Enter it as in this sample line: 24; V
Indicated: 6.5; V
